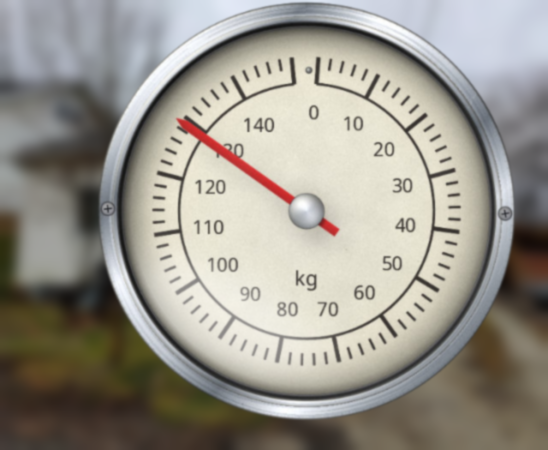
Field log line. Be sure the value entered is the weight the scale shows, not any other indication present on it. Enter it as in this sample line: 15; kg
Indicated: 129; kg
